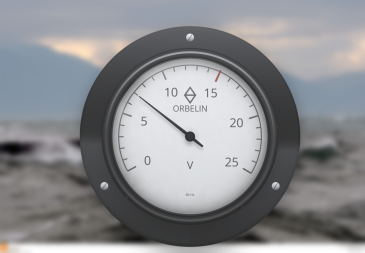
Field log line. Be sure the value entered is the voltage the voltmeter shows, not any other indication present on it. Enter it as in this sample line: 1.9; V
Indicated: 7; V
